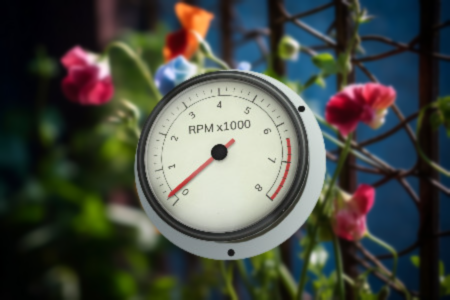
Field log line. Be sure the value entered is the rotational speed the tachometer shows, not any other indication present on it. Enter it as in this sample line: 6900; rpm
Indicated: 200; rpm
